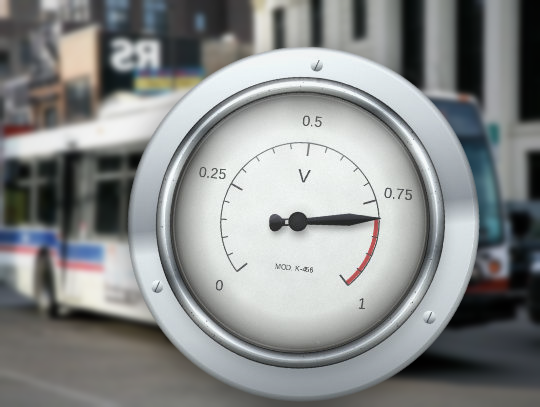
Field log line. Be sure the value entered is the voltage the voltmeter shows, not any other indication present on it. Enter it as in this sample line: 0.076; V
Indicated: 0.8; V
